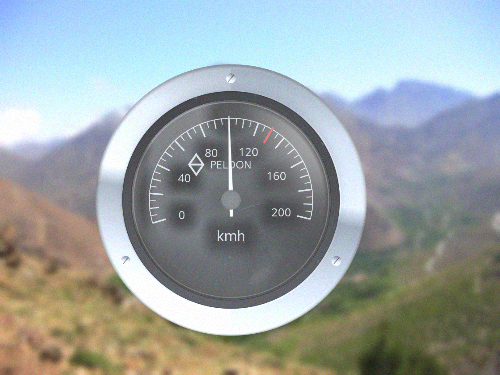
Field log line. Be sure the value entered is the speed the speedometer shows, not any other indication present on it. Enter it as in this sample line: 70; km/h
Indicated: 100; km/h
